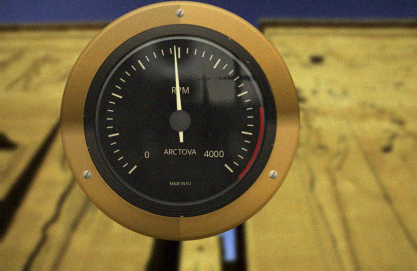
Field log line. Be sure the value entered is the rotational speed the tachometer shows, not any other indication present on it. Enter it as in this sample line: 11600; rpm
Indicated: 1950; rpm
